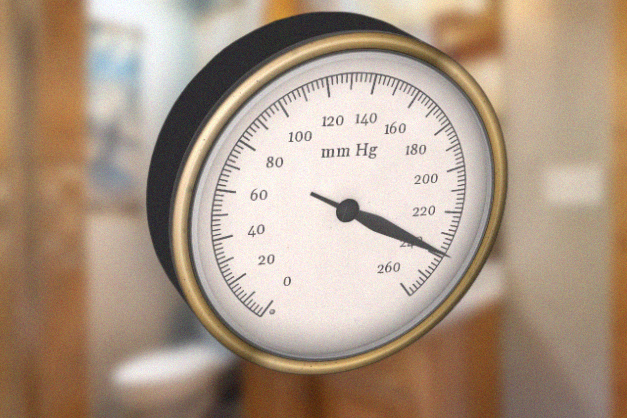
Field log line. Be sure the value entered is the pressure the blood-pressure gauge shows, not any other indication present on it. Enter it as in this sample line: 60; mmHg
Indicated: 238; mmHg
